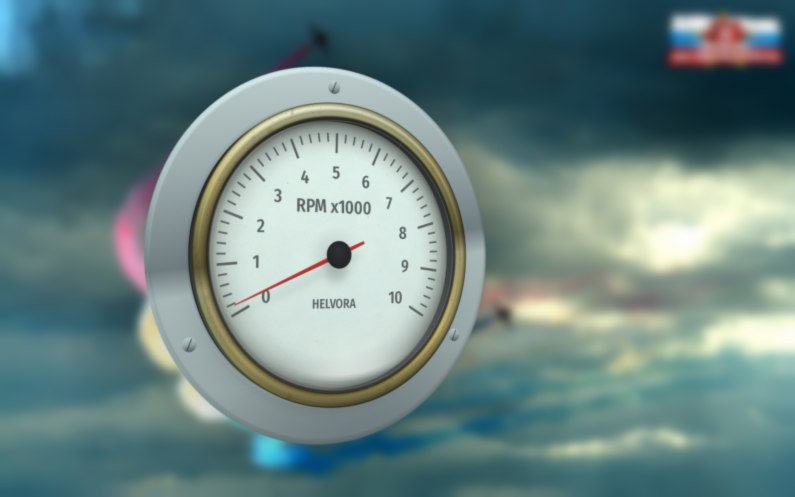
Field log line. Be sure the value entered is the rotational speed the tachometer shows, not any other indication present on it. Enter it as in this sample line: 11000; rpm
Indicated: 200; rpm
